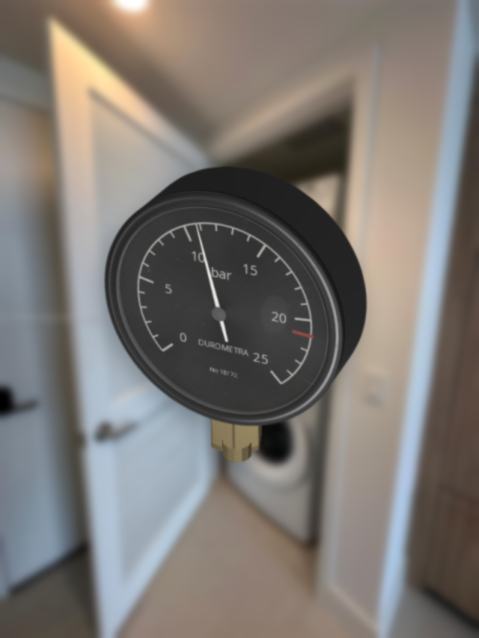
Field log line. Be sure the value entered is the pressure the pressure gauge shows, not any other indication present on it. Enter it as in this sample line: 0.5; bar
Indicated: 11; bar
